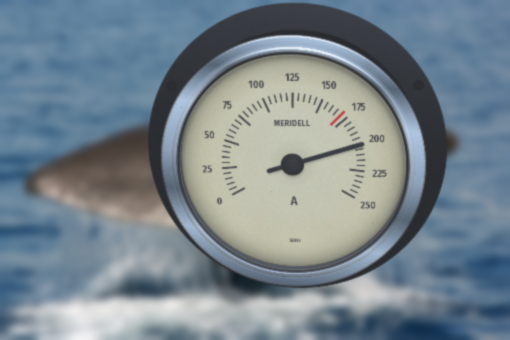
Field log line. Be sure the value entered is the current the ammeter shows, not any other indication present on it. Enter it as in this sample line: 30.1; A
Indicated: 200; A
